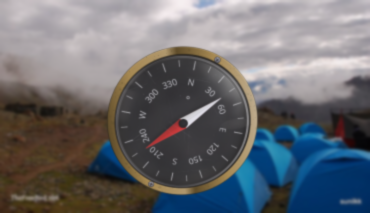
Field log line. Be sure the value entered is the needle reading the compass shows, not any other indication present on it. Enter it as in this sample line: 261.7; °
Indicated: 225; °
